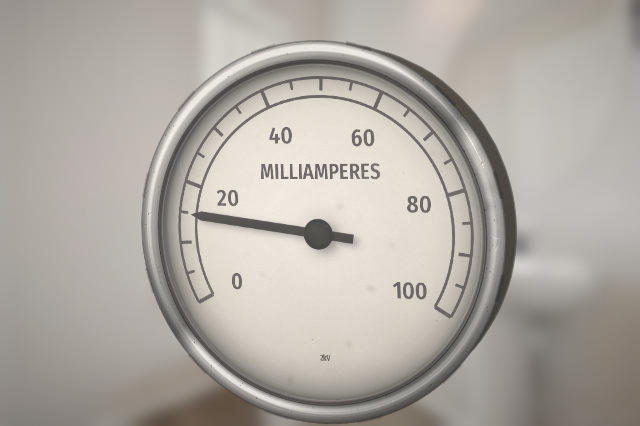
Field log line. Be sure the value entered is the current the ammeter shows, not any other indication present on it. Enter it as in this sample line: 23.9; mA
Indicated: 15; mA
